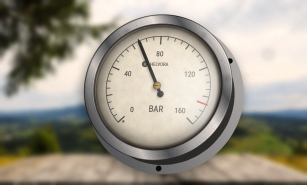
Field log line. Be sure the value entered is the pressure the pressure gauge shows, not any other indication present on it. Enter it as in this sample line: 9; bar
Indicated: 65; bar
